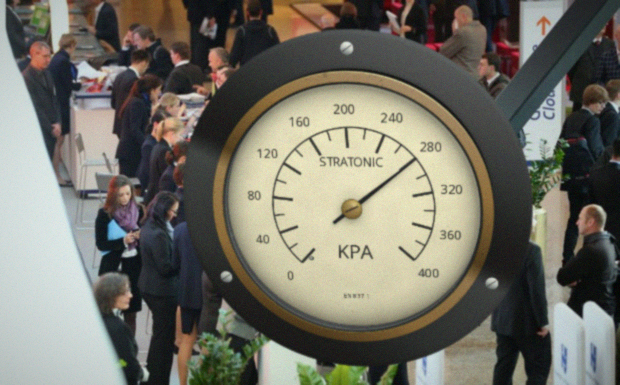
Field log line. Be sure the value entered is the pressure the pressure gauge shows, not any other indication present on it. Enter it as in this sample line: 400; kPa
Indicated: 280; kPa
